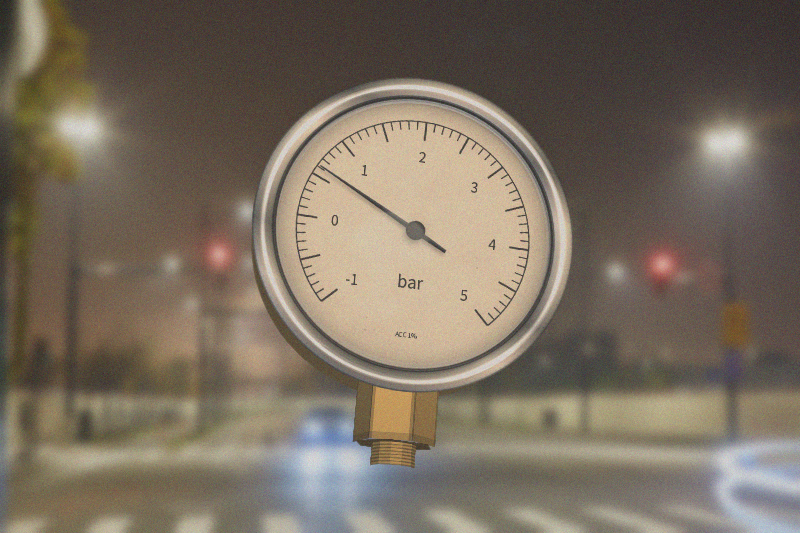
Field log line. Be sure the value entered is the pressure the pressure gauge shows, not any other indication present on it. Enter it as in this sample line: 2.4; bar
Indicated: 0.6; bar
